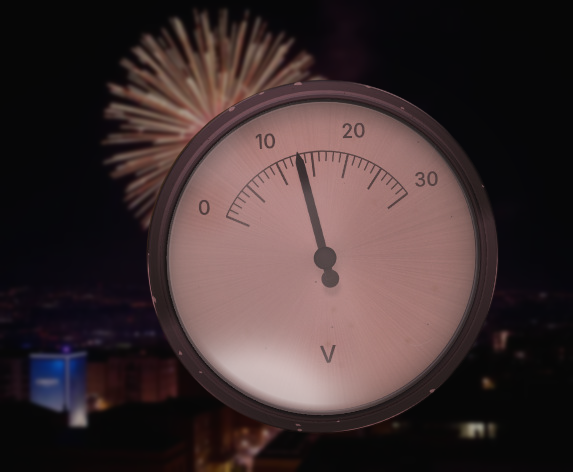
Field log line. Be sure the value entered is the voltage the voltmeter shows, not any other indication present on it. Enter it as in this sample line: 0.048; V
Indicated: 13; V
